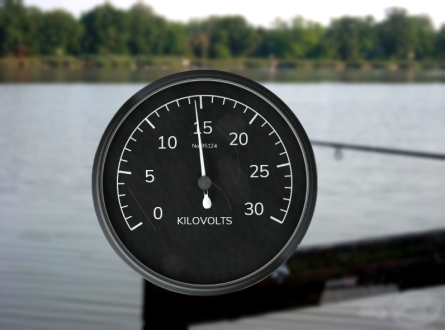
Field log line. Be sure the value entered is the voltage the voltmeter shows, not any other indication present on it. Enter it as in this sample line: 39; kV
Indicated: 14.5; kV
